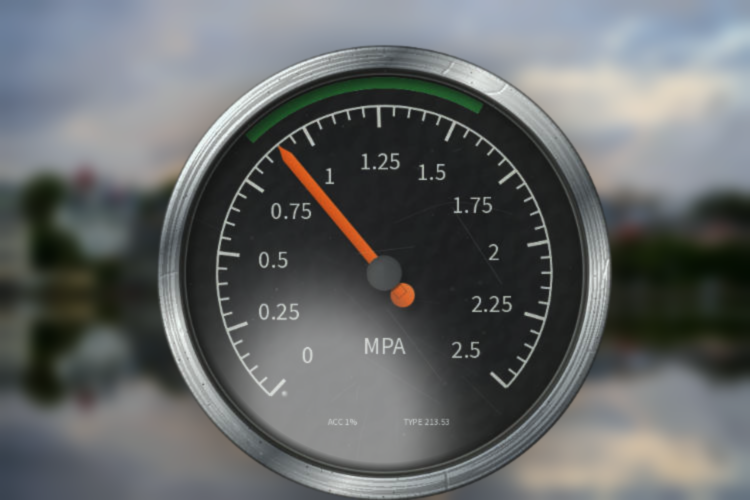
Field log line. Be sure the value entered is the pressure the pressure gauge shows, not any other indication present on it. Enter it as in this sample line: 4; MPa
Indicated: 0.9; MPa
